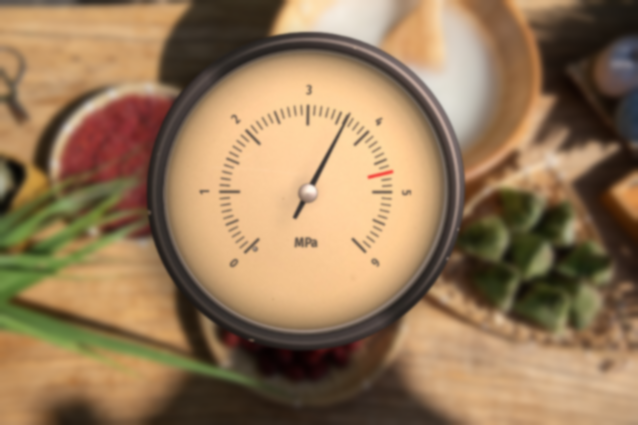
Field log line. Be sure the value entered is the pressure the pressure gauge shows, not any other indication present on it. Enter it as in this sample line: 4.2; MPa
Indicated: 3.6; MPa
